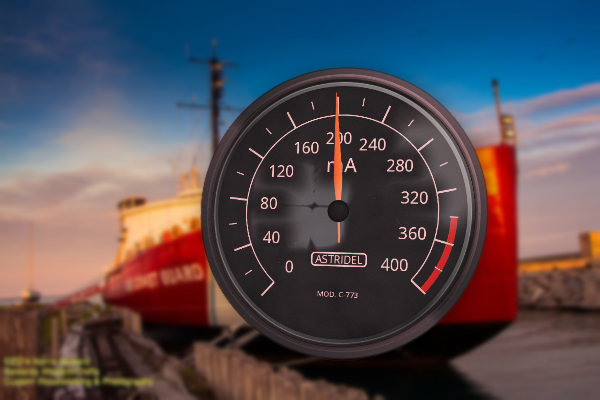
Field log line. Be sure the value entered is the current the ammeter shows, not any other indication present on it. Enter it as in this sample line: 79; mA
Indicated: 200; mA
